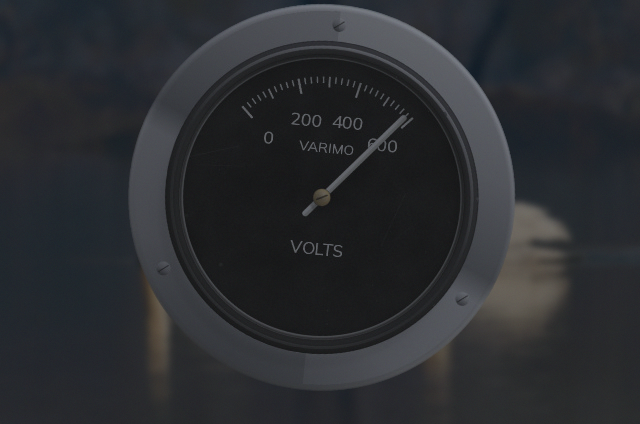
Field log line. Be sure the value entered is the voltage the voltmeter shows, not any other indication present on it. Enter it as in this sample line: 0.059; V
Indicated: 580; V
